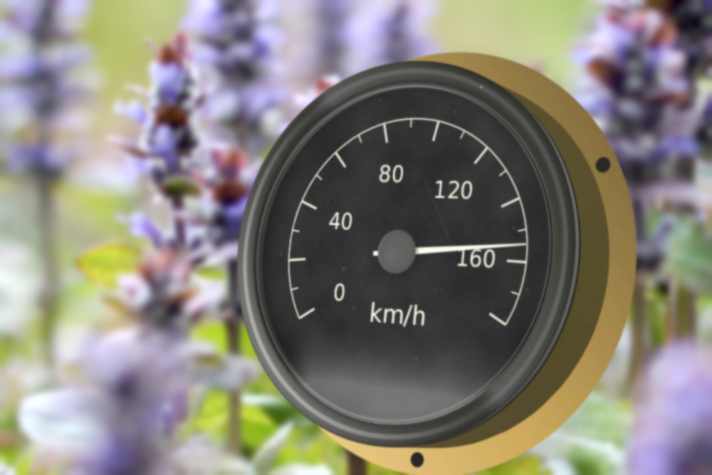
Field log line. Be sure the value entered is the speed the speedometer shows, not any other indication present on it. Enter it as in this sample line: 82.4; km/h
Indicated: 155; km/h
